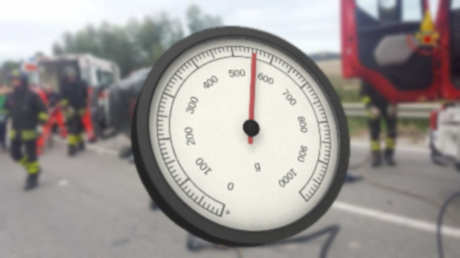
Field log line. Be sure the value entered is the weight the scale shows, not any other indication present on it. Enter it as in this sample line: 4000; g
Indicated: 550; g
